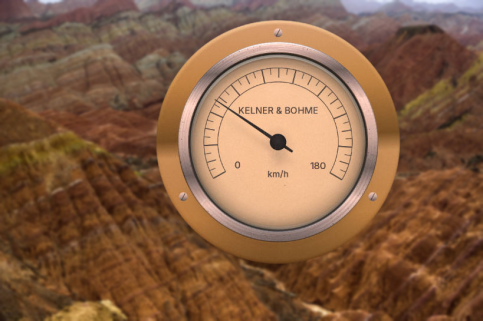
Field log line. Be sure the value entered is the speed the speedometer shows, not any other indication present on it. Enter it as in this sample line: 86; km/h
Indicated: 47.5; km/h
